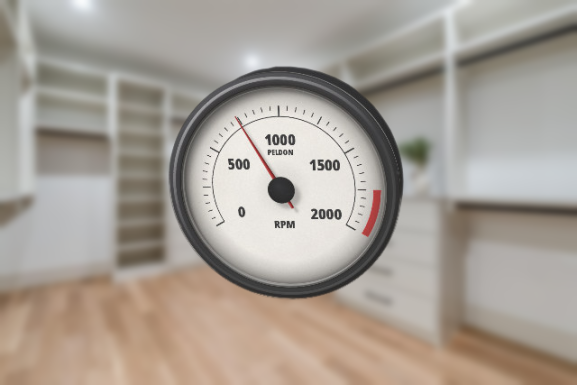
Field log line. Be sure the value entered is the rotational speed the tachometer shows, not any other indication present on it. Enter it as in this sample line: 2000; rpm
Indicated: 750; rpm
